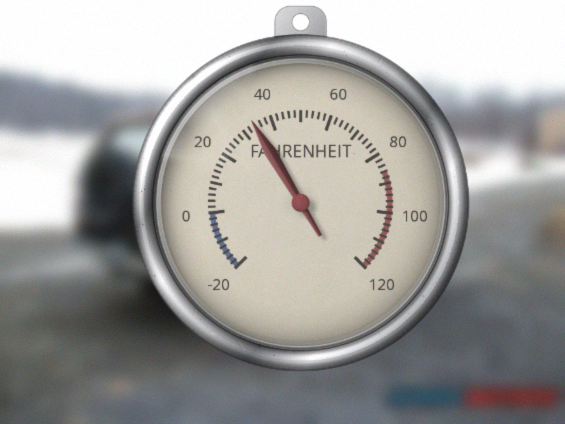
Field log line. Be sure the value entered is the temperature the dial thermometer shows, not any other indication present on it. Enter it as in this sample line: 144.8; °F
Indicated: 34; °F
